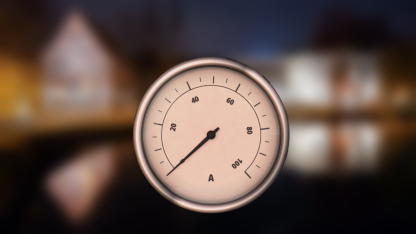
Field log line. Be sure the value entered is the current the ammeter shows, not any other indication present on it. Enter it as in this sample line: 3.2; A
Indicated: 0; A
